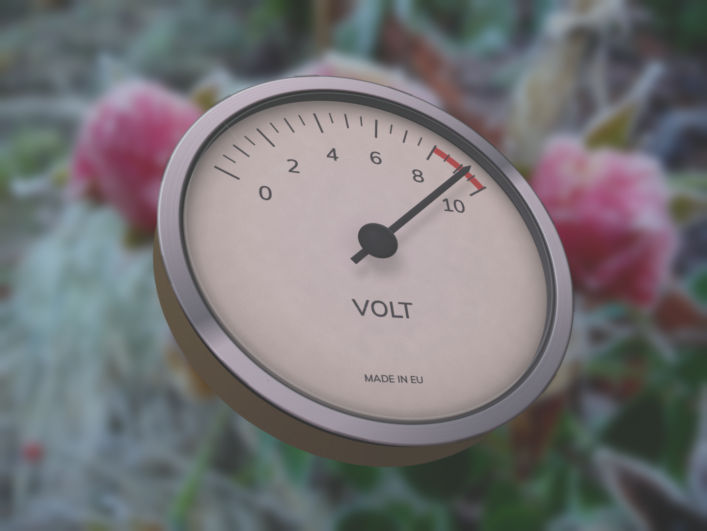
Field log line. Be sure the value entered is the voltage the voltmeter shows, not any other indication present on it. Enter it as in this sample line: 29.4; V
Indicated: 9.25; V
